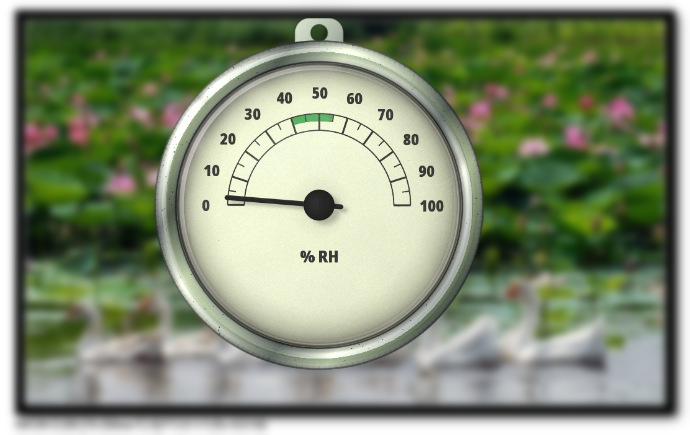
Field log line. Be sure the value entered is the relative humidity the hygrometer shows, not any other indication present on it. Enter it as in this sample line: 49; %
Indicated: 2.5; %
